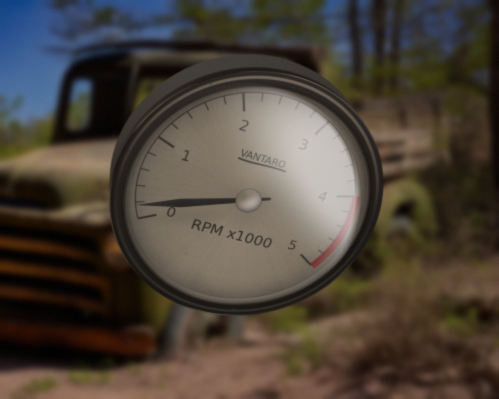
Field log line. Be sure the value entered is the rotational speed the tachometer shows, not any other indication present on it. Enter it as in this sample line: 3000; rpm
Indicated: 200; rpm
